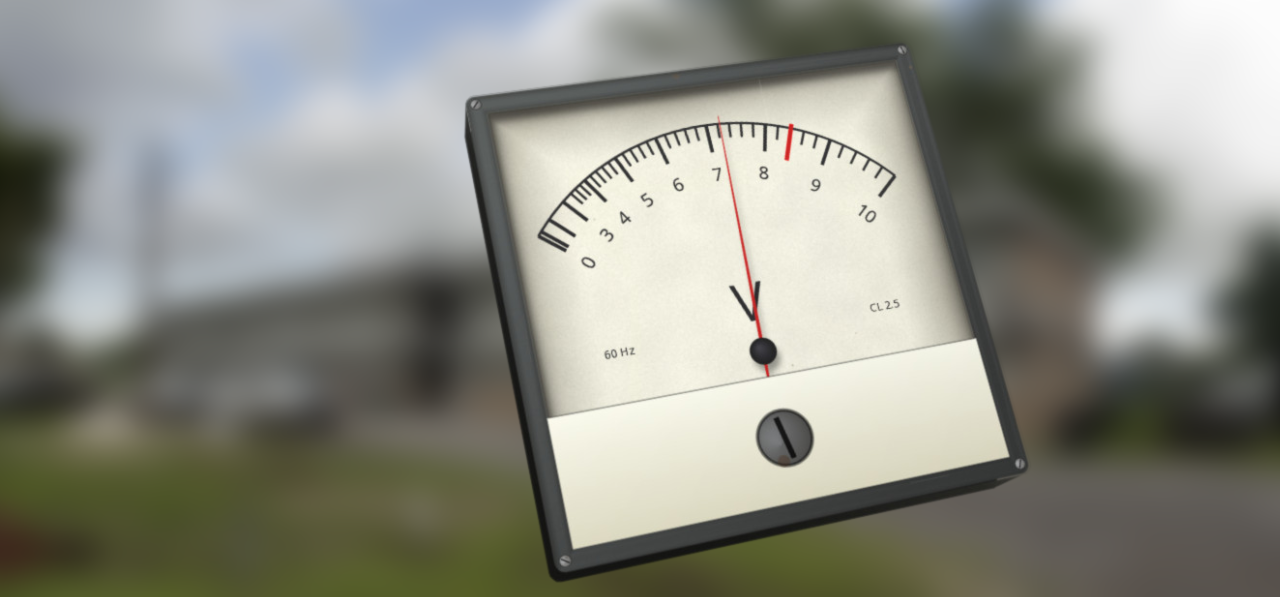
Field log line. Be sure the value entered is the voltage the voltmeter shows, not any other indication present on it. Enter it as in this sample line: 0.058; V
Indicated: 7.2; V
